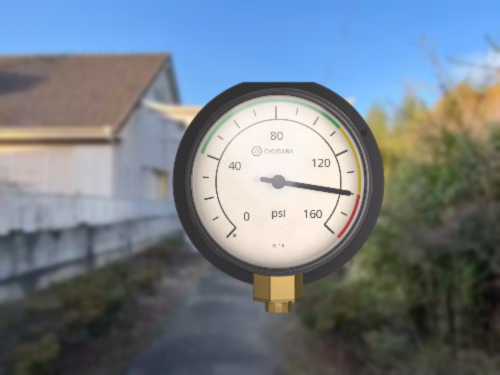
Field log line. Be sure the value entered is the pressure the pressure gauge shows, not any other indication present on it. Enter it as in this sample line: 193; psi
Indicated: 140; psi
